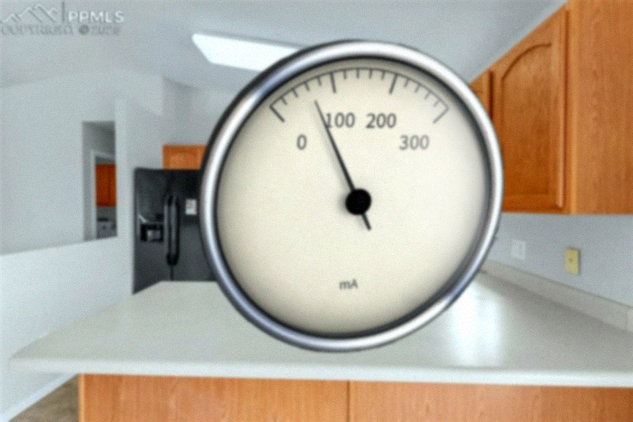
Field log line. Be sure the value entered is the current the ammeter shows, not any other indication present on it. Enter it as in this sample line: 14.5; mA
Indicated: 60; mA
